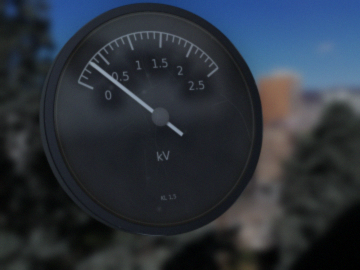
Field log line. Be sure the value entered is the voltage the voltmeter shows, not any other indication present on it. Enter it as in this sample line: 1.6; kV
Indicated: 0.3; kV
